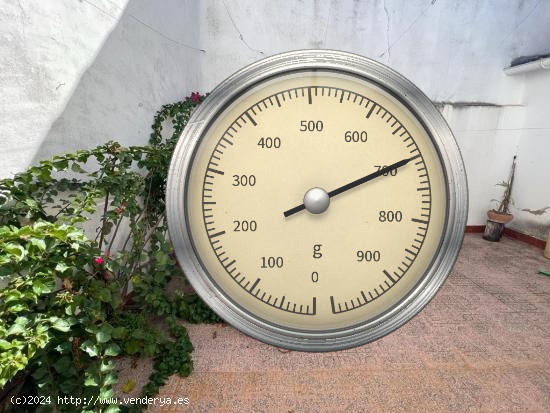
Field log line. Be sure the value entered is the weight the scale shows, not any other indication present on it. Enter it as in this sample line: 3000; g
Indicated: 700; g
